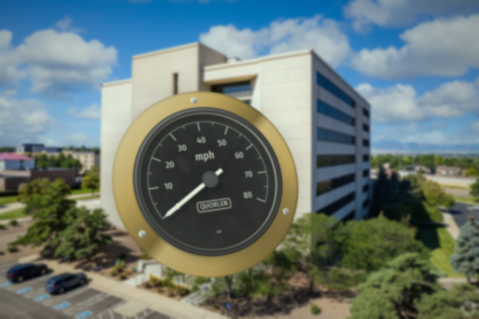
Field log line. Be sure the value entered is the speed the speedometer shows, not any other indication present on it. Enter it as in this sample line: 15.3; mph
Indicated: 0; mph
